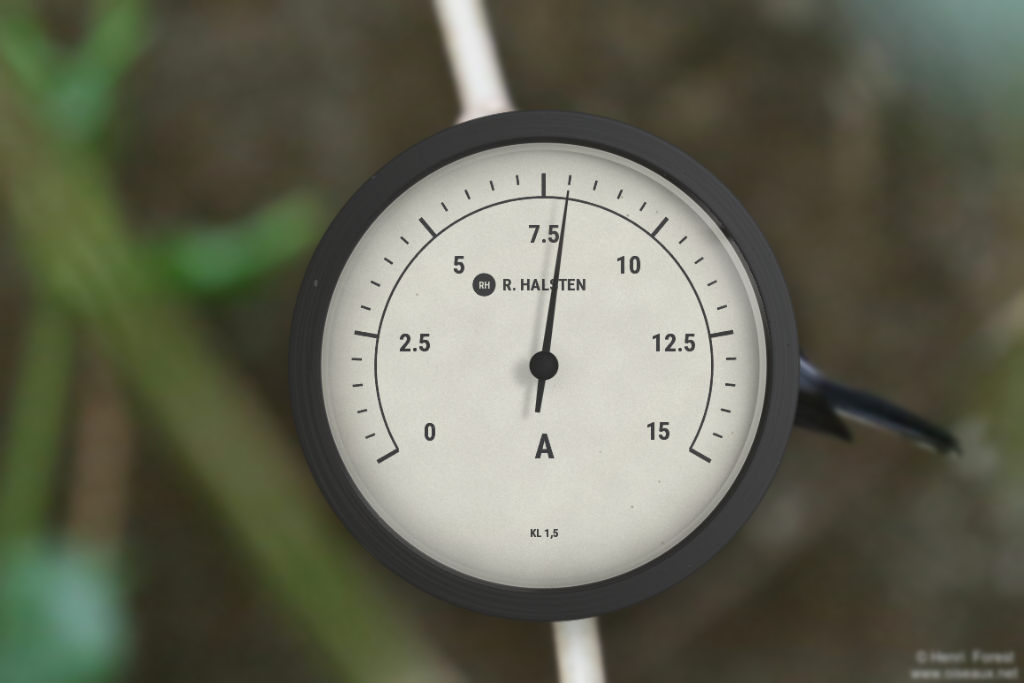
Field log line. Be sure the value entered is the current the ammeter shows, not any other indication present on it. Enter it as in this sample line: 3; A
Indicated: 8; A
